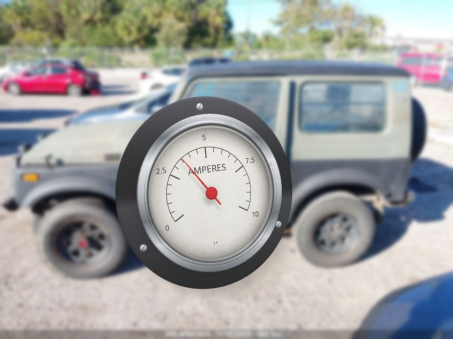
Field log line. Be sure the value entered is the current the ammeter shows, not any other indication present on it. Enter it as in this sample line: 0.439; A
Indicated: 3.5; A
